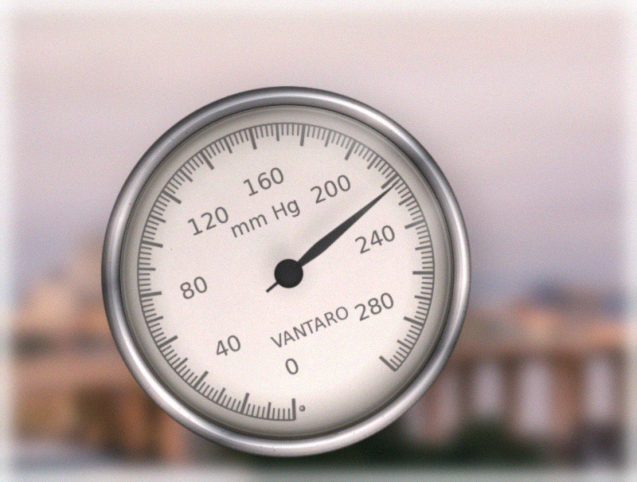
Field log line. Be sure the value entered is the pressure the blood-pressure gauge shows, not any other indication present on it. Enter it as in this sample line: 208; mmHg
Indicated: 222; mmHg
